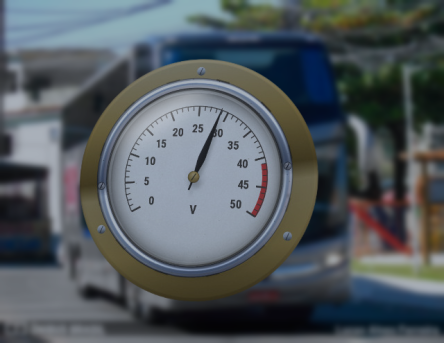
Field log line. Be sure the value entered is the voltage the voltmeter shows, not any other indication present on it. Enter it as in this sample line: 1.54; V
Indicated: 29; V
